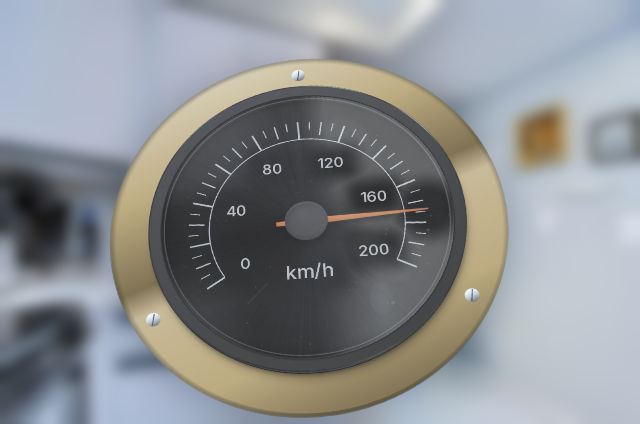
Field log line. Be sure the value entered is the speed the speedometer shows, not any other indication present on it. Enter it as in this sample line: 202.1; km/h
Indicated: 175; km/h
